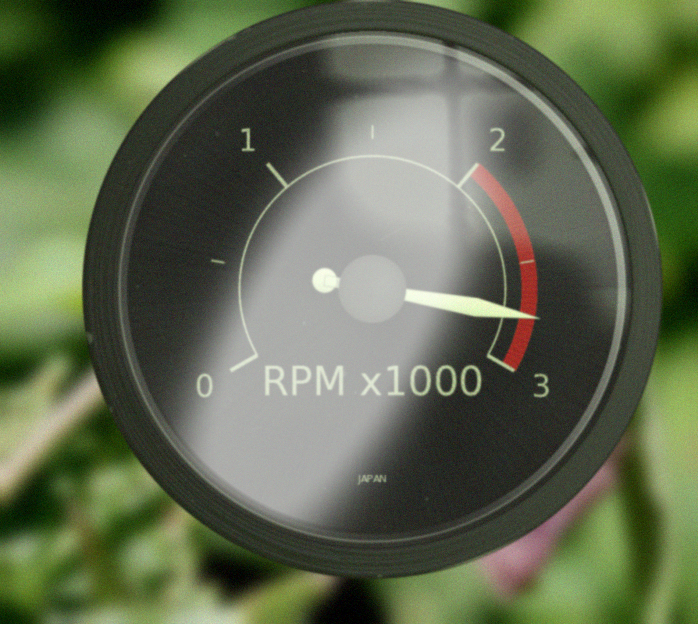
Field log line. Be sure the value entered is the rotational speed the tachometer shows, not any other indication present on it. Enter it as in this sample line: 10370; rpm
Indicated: 2750; rpm
